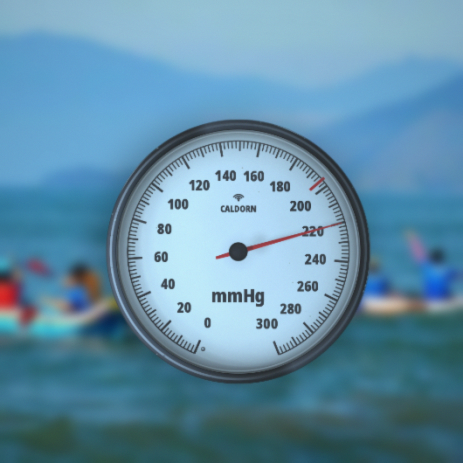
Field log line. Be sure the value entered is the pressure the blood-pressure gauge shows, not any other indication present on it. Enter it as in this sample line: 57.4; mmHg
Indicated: 220; mmHg
